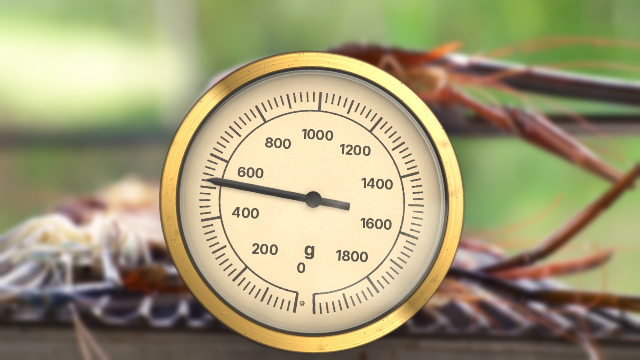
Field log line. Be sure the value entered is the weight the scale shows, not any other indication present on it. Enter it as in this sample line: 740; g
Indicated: 520; g
